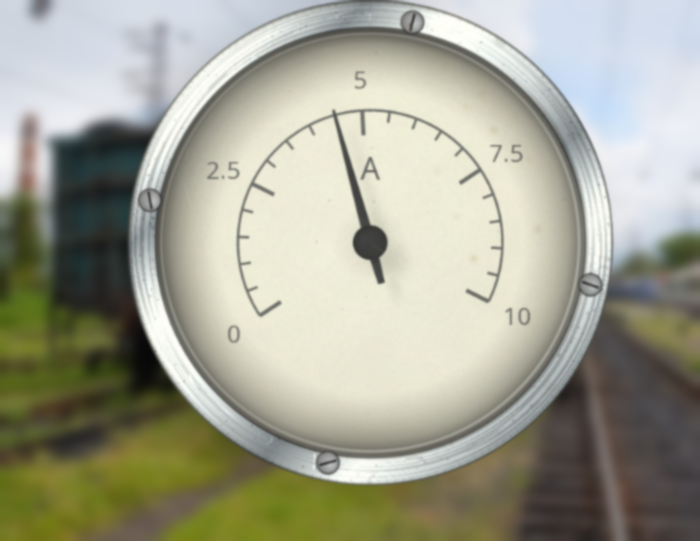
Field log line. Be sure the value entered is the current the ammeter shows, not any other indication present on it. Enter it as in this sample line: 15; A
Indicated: 4.5; A
